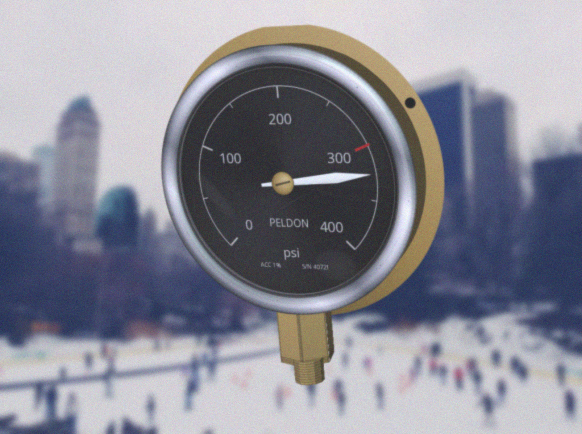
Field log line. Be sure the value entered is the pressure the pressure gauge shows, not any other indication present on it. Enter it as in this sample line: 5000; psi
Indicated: 325; psi
